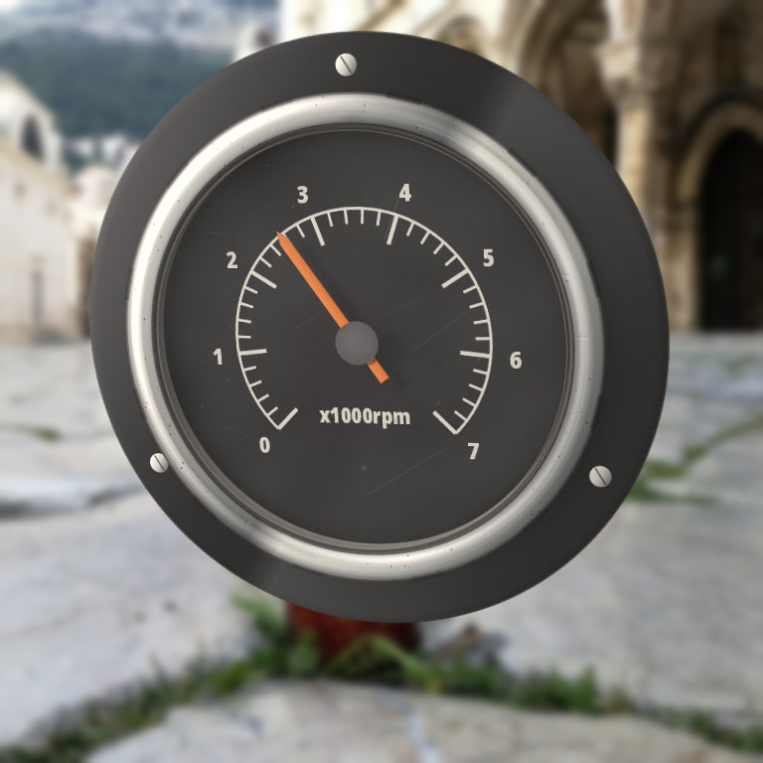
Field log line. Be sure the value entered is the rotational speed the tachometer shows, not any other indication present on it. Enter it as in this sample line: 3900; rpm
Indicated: 2600; rpm
